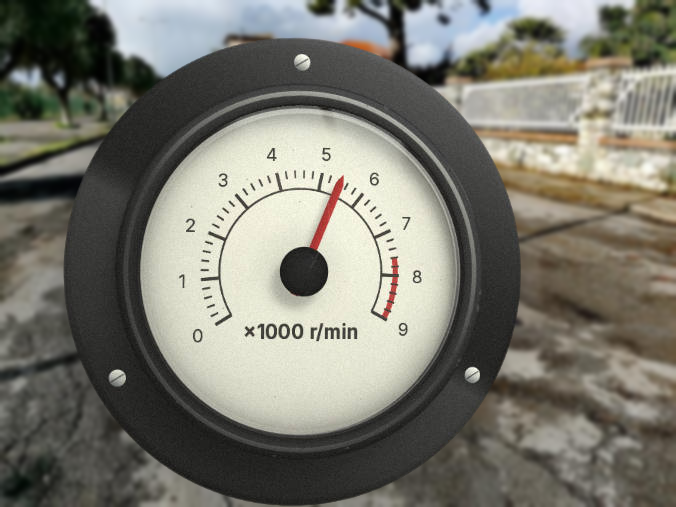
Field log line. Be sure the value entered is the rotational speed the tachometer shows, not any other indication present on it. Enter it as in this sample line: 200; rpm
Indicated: 5400; rpm
